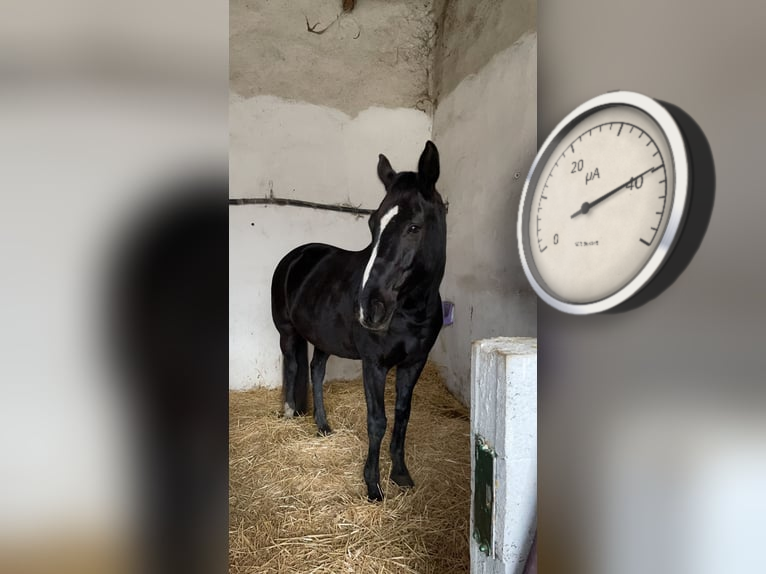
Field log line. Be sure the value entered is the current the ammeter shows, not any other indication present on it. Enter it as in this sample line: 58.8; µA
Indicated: 40; µA
